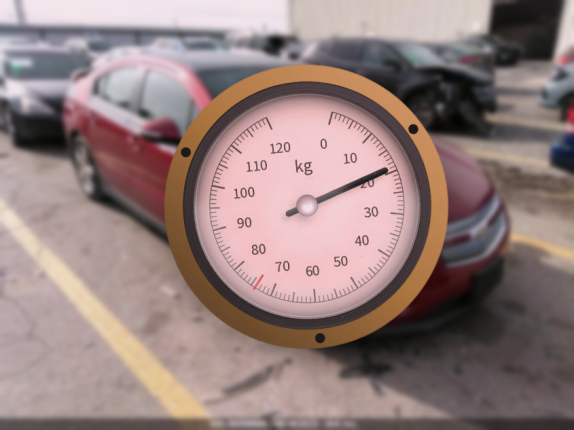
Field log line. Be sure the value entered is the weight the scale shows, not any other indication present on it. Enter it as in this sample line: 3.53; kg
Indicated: 19; kg
